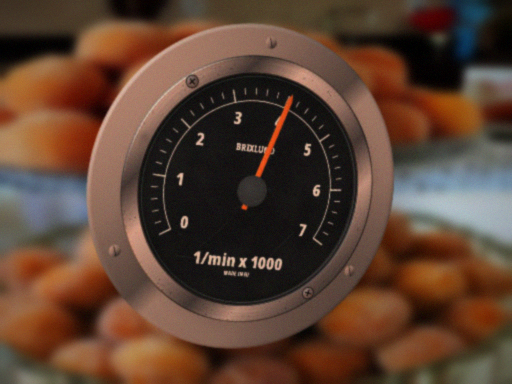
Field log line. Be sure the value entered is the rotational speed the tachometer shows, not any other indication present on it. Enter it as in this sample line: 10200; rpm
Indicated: 4000; rpm
